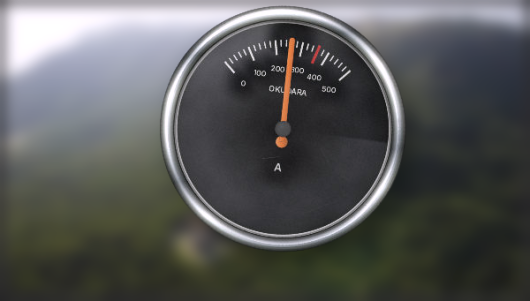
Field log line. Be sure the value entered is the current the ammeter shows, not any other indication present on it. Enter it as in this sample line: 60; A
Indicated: 260; A
